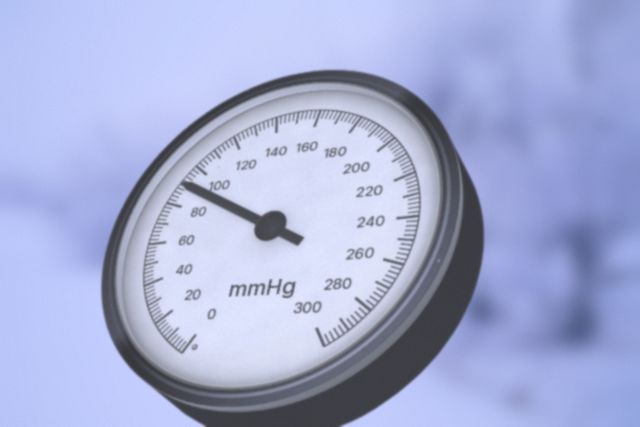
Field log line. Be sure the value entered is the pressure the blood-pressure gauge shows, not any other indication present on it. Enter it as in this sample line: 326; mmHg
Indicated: 90; mmHg
